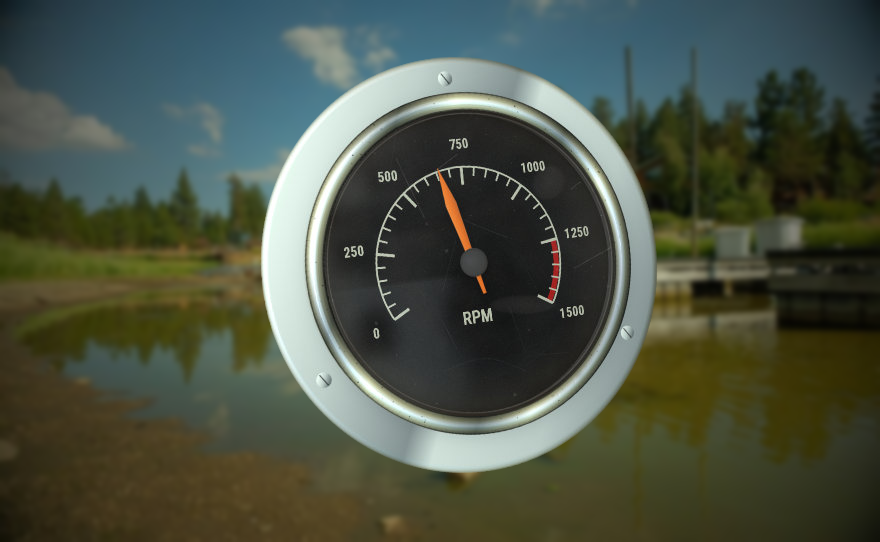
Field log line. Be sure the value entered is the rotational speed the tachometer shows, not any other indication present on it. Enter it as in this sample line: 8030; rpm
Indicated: 650; rpm
